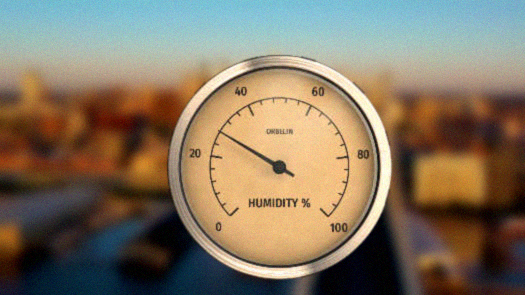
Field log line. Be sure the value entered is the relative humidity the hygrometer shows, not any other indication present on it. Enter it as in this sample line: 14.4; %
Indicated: 28; %
